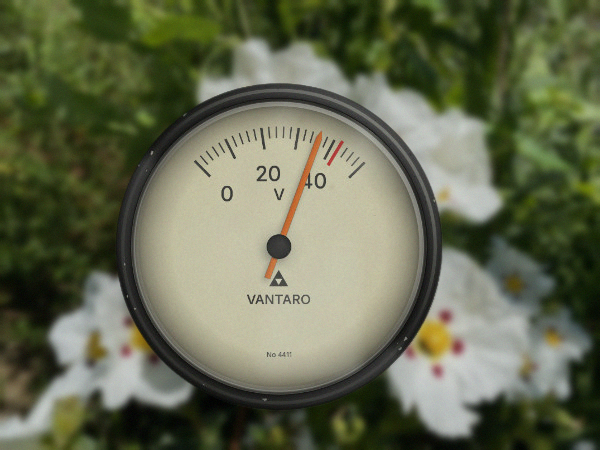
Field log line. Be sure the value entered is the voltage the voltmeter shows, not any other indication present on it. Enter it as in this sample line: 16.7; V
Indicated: 36; V
